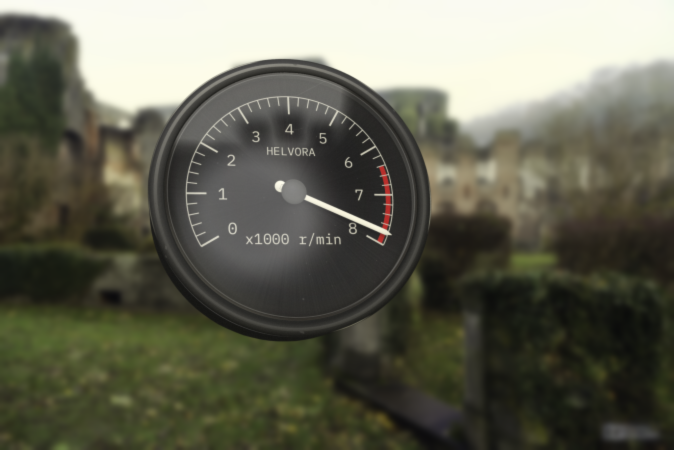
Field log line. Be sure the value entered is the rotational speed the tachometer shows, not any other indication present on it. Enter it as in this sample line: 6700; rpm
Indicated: 7800; rpm
